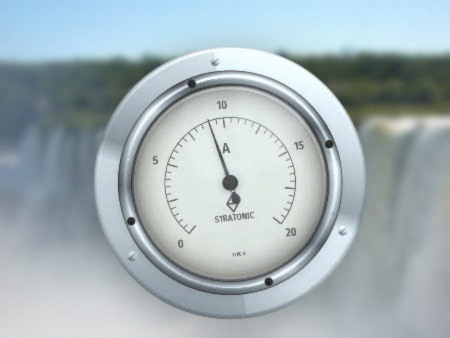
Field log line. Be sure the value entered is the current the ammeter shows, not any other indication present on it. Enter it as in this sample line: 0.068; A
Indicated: 9; A
